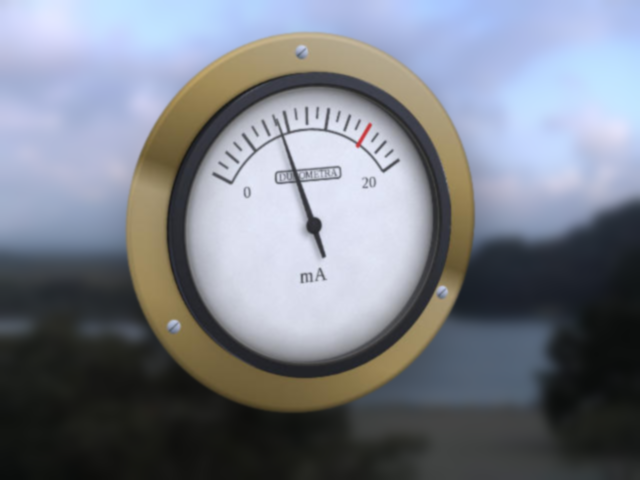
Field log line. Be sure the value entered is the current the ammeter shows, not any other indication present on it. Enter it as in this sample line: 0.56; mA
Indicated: 7; mA
